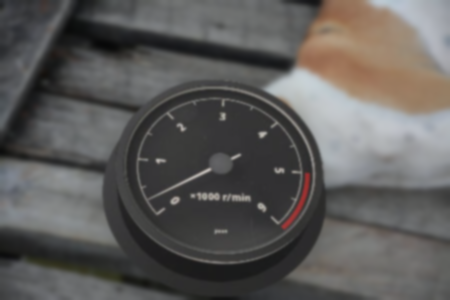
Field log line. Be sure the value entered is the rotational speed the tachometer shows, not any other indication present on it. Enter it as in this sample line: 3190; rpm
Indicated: 250; rpm
